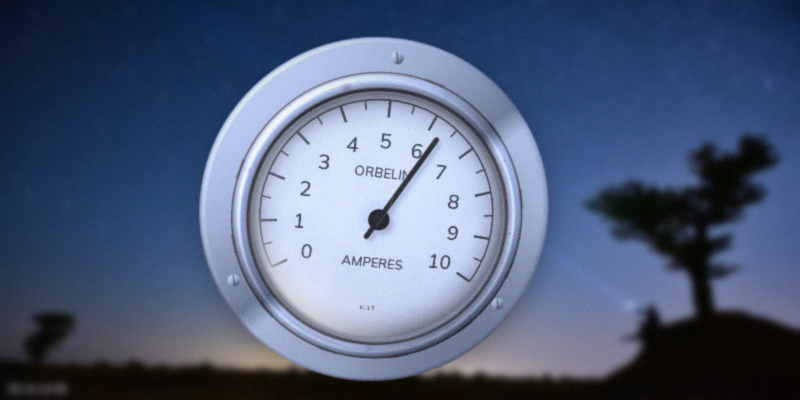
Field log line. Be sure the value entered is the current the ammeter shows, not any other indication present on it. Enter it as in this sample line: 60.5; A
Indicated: 6.25; A
